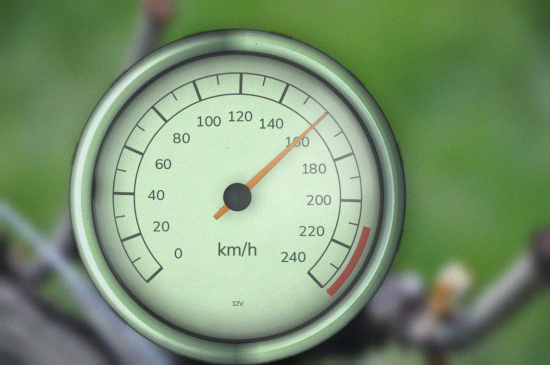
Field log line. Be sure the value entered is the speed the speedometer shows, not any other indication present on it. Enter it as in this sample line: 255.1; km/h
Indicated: 160; km/h
